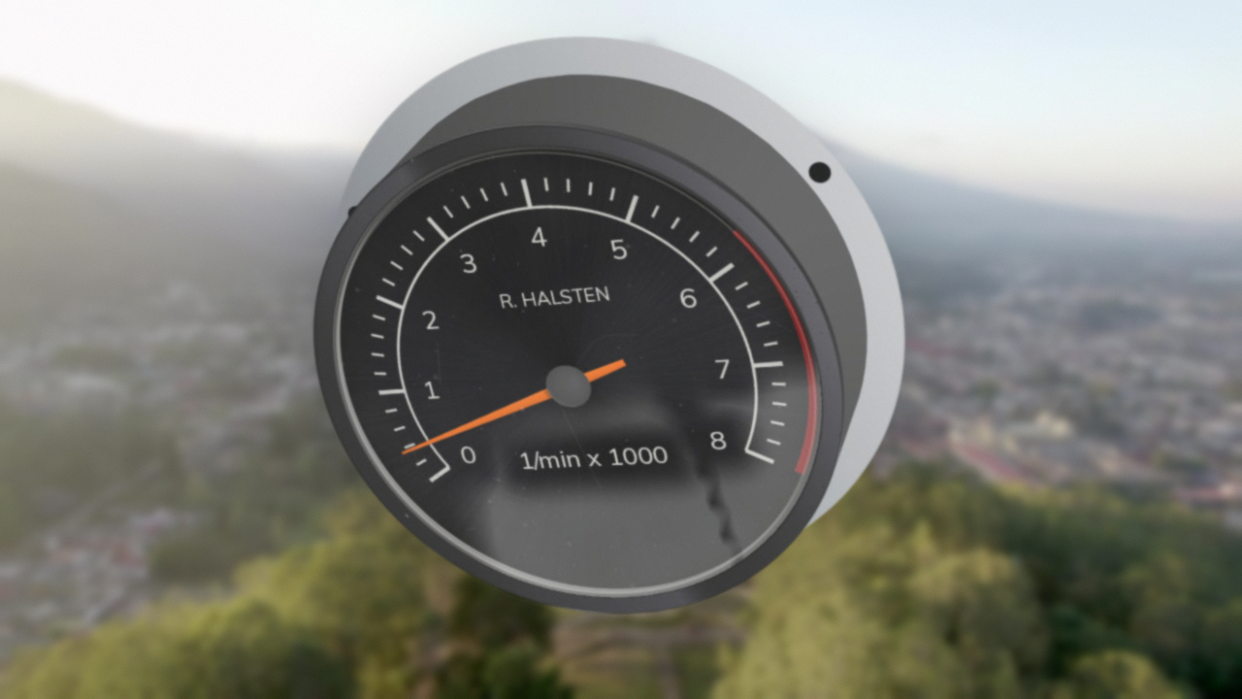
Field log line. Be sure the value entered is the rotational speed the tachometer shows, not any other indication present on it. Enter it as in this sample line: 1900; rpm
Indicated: 400; rpm
